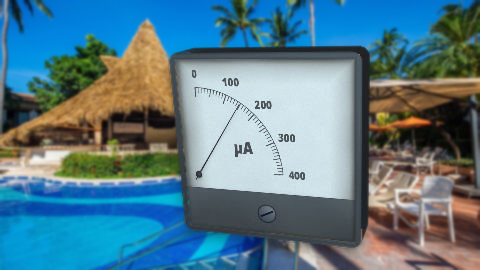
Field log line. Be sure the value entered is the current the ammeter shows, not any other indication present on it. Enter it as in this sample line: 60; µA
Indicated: 150; µA
